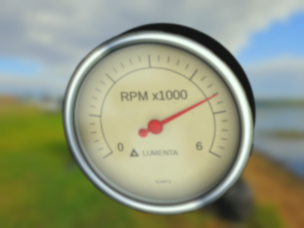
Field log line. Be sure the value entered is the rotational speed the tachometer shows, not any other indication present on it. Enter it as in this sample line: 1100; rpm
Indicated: 4600; rpm
